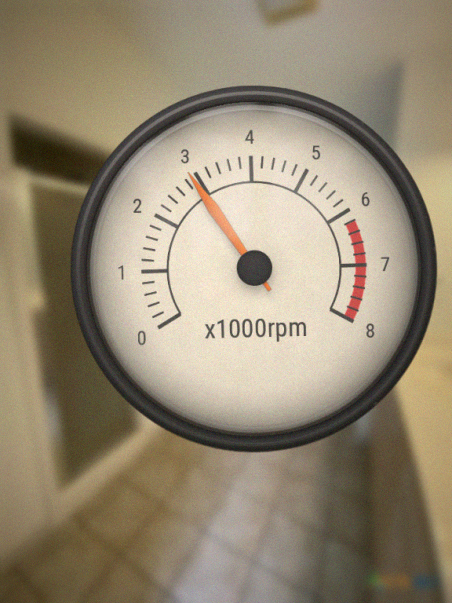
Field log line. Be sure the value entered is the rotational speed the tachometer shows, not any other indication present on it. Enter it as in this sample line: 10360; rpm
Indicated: 2900; rpm
